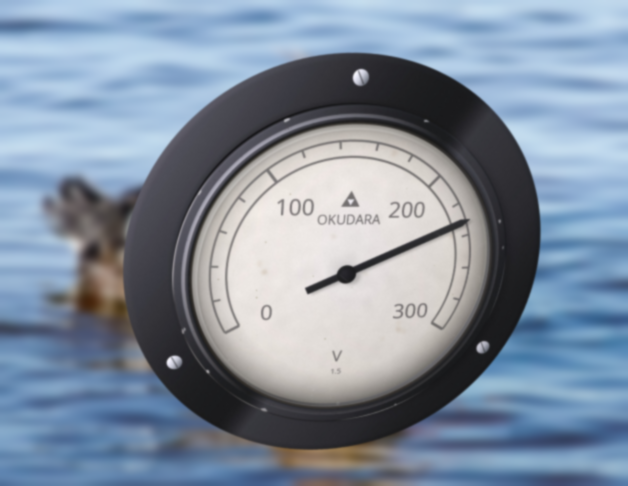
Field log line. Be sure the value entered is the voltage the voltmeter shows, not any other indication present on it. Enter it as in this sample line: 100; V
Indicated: 230; V
